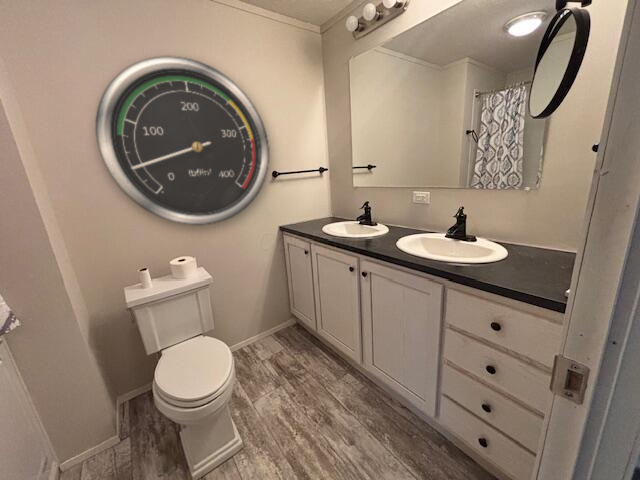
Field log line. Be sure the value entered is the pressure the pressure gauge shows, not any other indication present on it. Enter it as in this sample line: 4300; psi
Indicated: 40; psi
